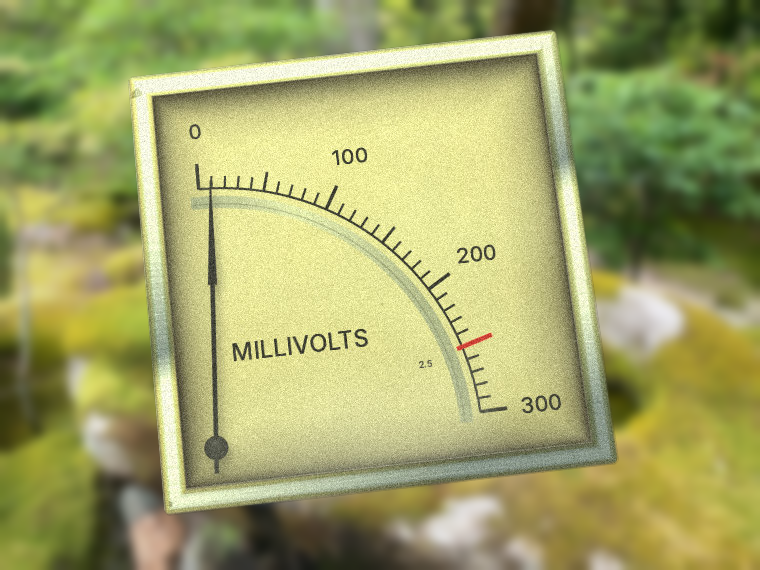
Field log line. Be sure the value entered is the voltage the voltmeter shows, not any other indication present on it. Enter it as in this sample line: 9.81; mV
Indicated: 10; mV
